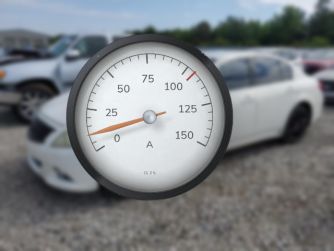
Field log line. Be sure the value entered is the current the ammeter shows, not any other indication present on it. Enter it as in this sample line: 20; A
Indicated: 10; A
